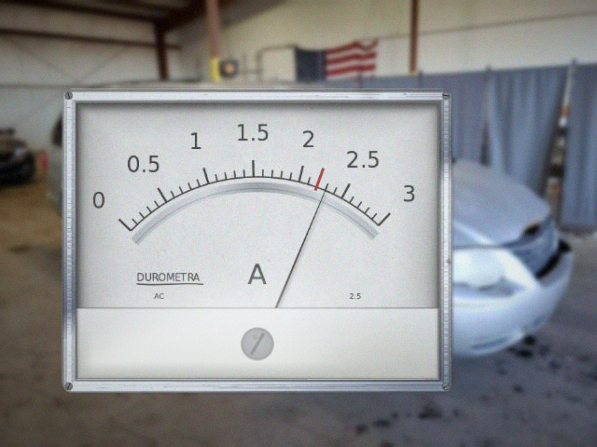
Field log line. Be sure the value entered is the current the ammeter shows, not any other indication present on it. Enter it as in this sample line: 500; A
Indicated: 2.3; A
